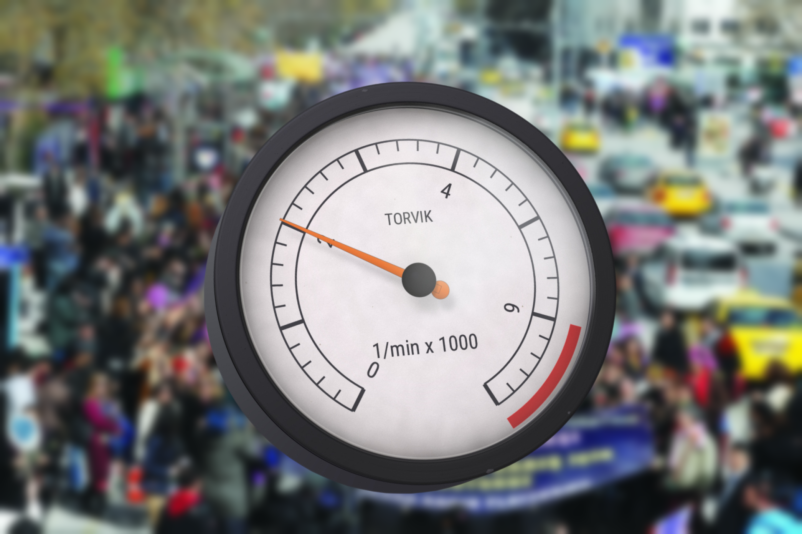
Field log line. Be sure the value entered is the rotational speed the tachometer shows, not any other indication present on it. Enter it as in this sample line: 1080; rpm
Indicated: 2000; rpm
